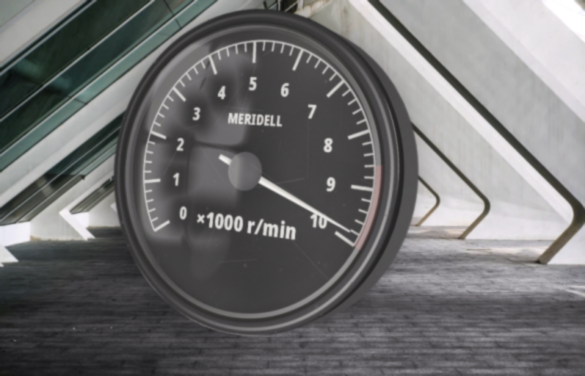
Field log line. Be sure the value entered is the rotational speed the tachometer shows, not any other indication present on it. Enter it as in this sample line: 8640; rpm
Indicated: 9800; rpm
